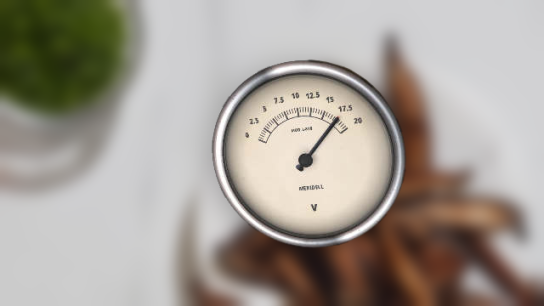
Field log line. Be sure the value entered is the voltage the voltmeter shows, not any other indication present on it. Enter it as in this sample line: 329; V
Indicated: 17.5; V
